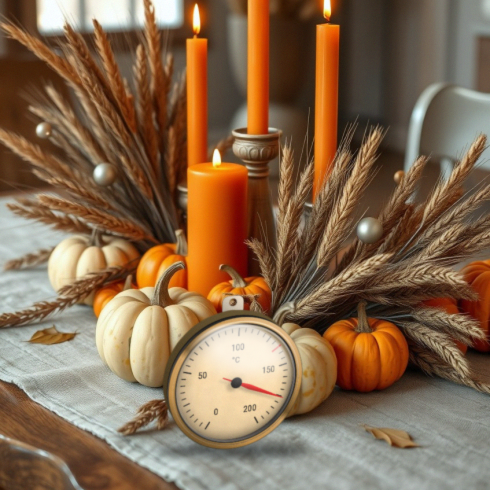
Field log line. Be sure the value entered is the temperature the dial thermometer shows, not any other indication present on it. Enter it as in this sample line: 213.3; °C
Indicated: 175; °C
